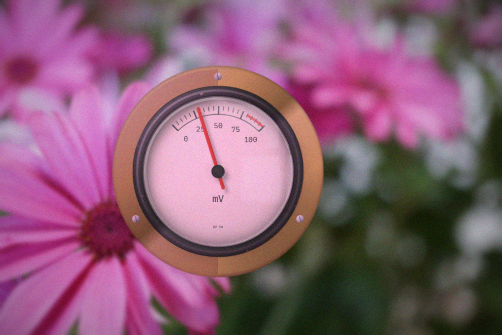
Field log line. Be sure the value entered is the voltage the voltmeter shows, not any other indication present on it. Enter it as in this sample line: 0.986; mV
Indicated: 30; mV
